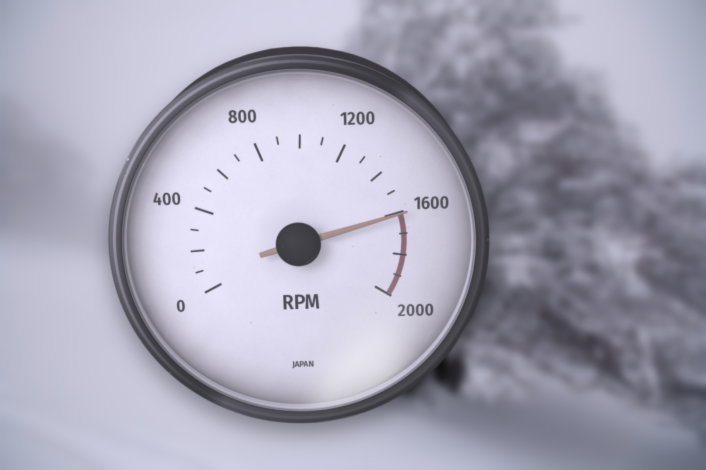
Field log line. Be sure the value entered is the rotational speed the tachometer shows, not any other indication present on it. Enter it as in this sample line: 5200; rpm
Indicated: 1600; rpm
